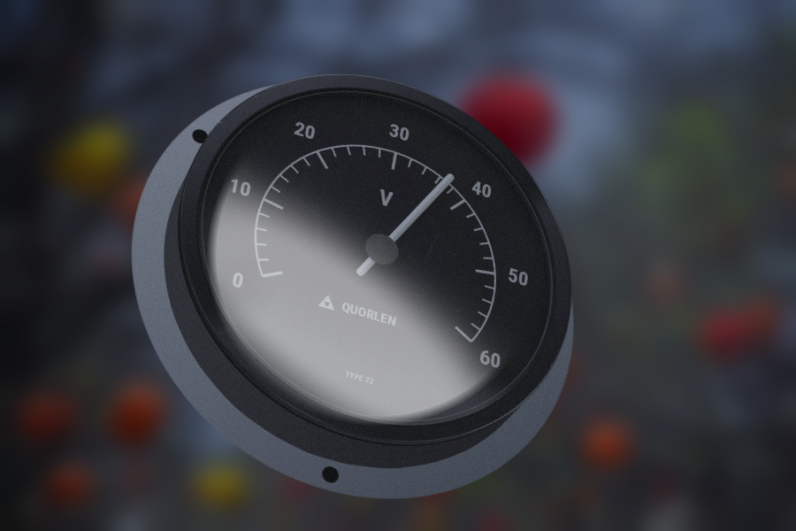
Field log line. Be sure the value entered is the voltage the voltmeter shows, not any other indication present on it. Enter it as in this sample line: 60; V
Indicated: 37; V
